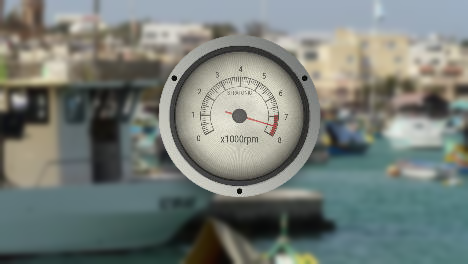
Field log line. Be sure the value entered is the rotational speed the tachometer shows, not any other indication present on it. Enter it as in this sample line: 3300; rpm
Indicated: 7500; rpm
